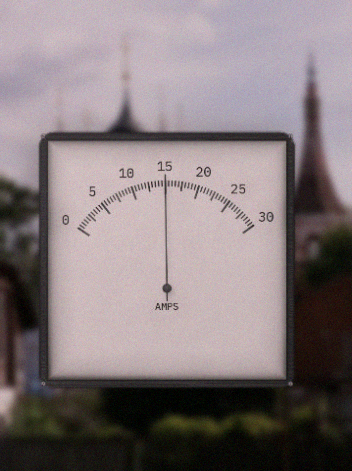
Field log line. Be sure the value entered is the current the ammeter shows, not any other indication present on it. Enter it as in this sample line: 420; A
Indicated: 15; A
